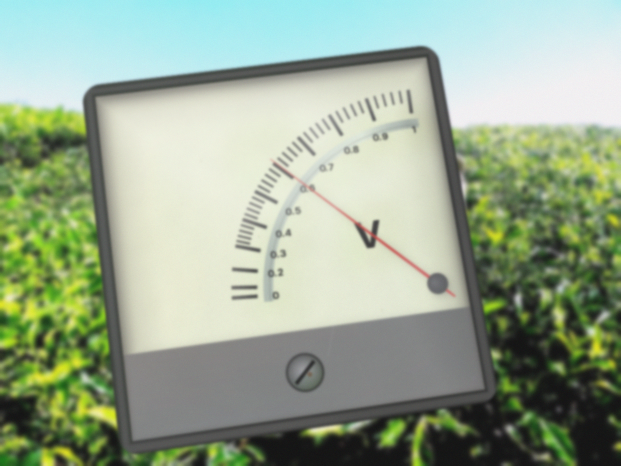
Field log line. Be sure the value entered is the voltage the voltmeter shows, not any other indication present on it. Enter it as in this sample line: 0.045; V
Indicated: 0.6; V
